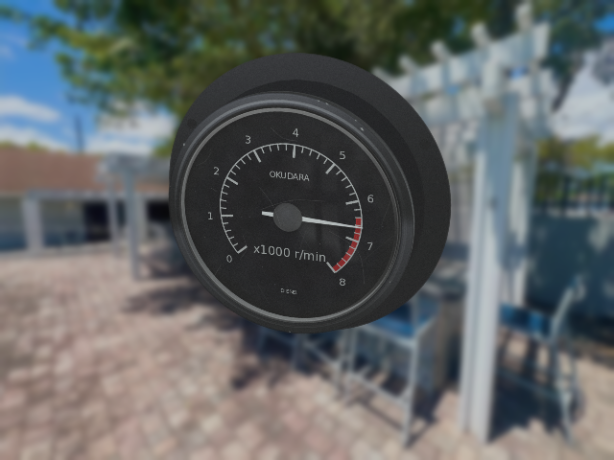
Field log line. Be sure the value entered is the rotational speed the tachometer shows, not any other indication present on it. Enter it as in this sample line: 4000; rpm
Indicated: 6600; rpm
